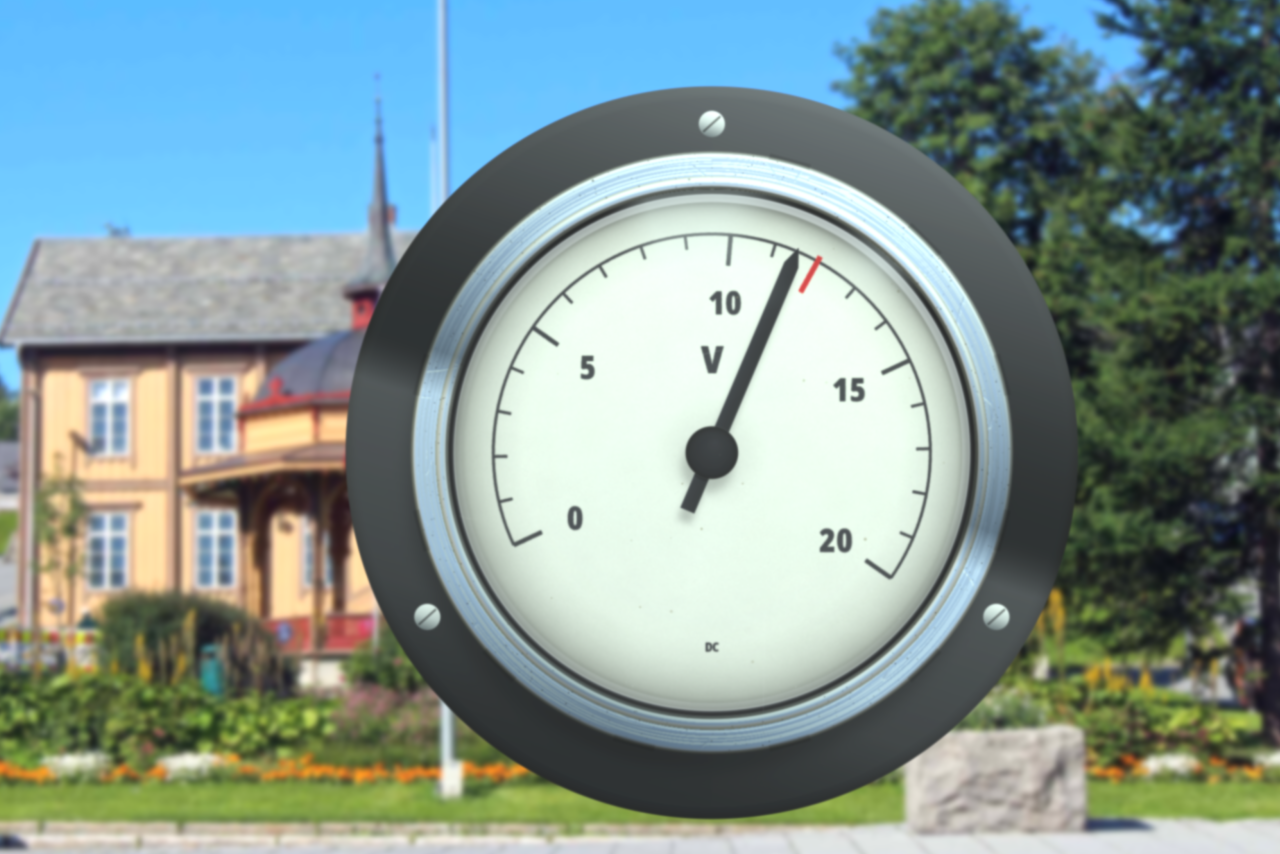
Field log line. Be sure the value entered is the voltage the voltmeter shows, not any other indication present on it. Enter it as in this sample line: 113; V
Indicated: 11.5; V
